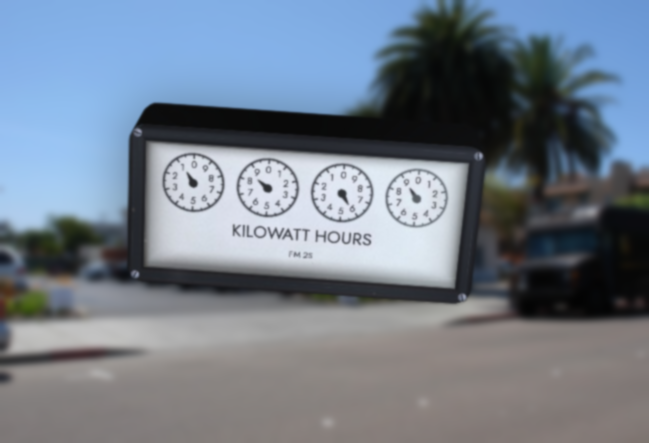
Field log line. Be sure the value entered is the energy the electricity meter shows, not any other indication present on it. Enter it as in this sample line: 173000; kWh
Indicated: 859; kWh
